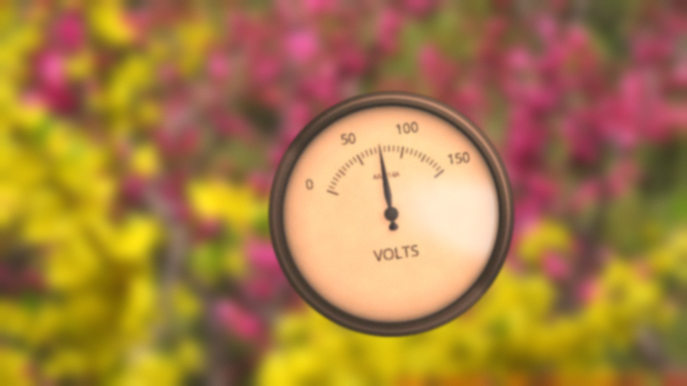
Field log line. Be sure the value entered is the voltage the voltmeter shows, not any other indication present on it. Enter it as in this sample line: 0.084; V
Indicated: 75; V
